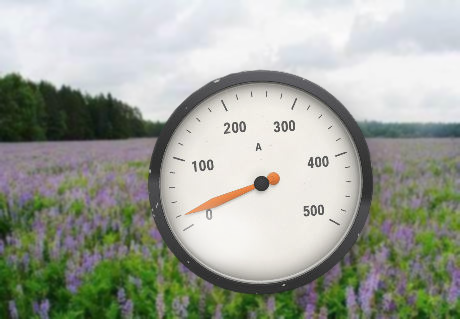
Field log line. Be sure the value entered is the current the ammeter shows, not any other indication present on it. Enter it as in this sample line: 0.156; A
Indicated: 20; A
